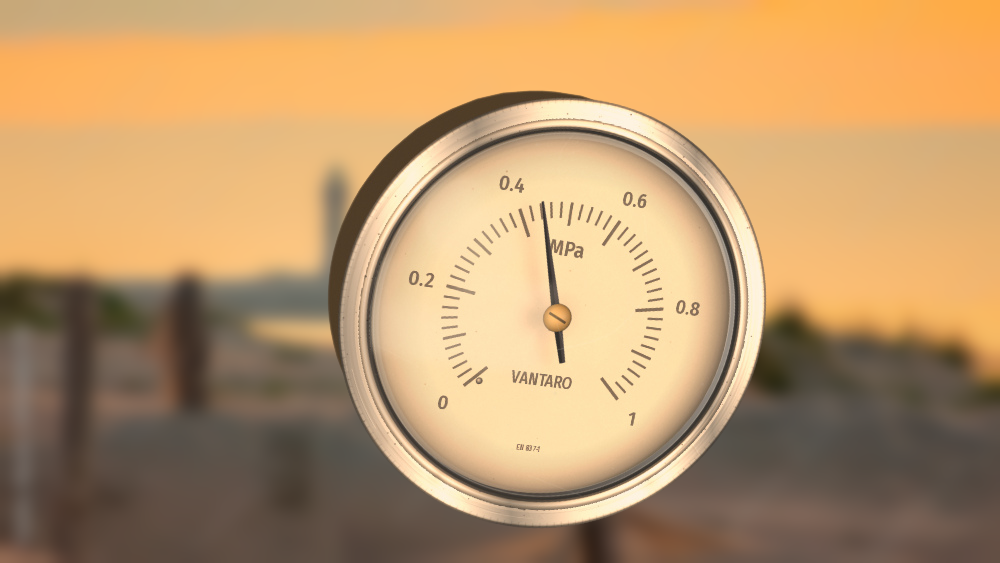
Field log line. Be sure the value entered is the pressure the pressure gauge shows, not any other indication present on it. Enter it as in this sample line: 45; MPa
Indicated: 0.44; MPa
